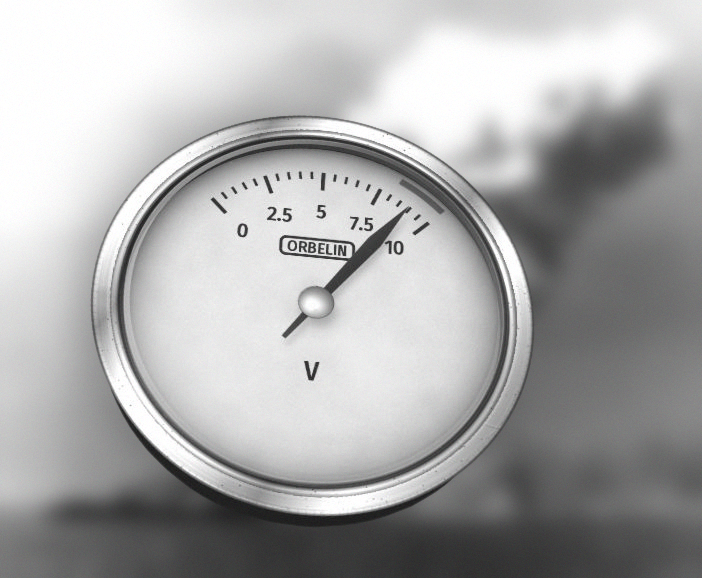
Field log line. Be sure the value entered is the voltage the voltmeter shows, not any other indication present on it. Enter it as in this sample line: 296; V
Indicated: 9; V
